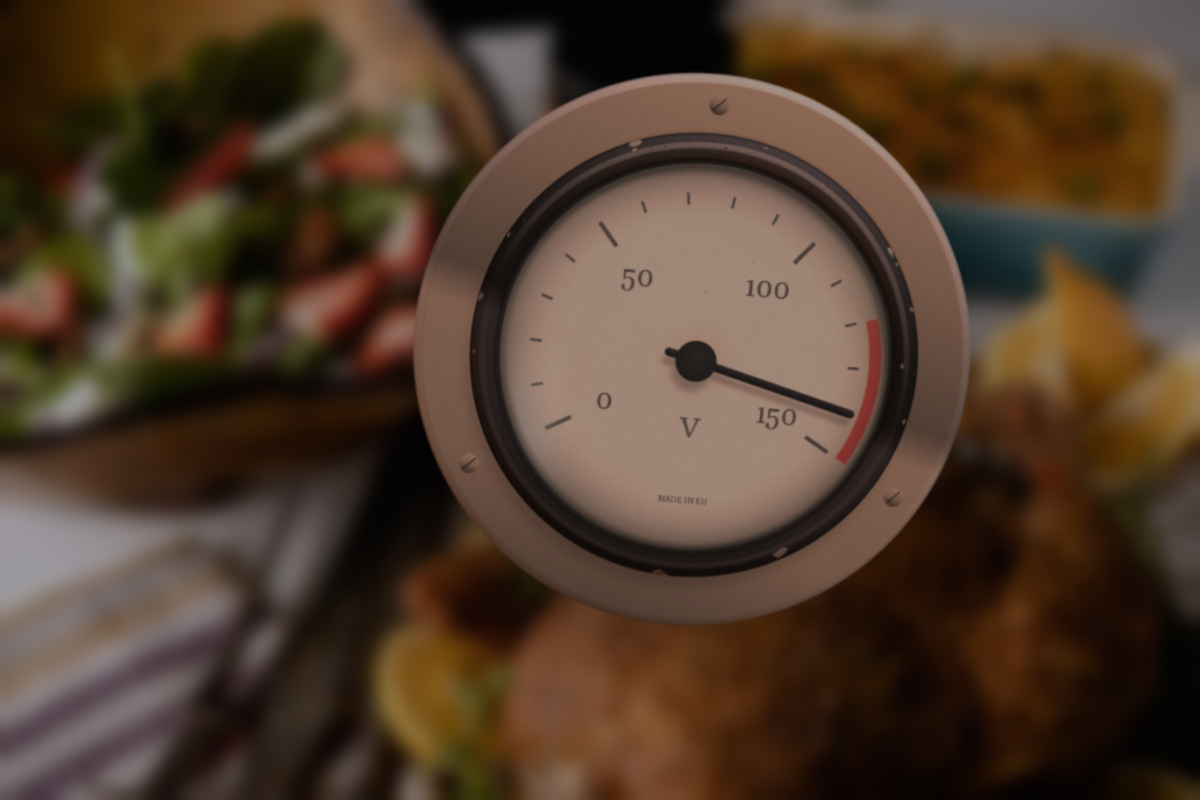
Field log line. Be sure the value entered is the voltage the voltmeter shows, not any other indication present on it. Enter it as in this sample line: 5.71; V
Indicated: 140; V
